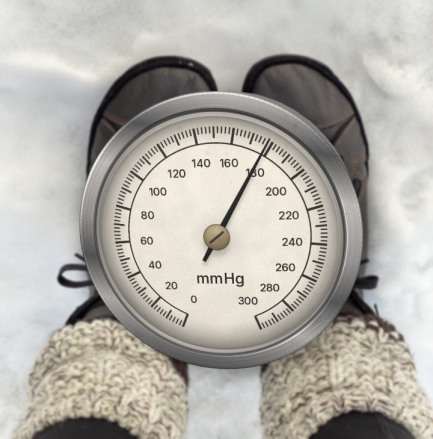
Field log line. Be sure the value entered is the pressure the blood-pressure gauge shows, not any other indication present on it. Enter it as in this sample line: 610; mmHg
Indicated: 178; mmHg
